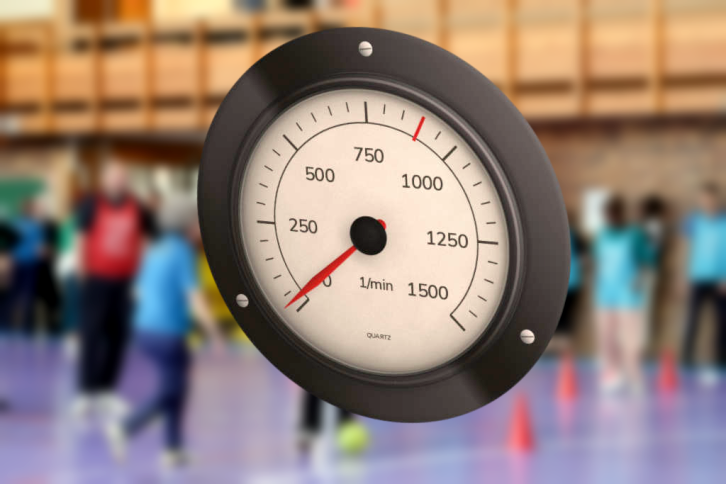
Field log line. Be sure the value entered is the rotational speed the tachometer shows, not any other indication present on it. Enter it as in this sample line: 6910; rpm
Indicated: 25; rpm
